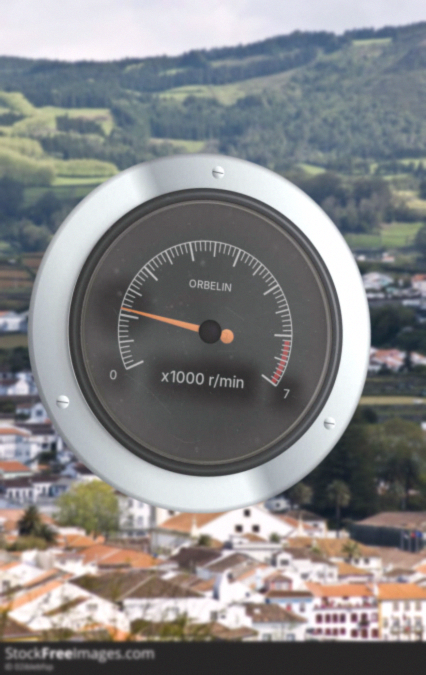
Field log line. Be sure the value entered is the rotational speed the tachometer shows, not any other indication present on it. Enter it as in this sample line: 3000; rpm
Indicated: 1100; rpm
